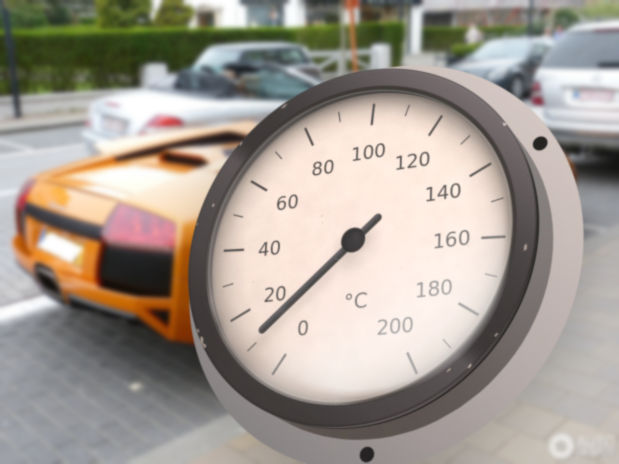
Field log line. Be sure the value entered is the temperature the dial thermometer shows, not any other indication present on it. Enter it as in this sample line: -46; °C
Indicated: 10; °C
